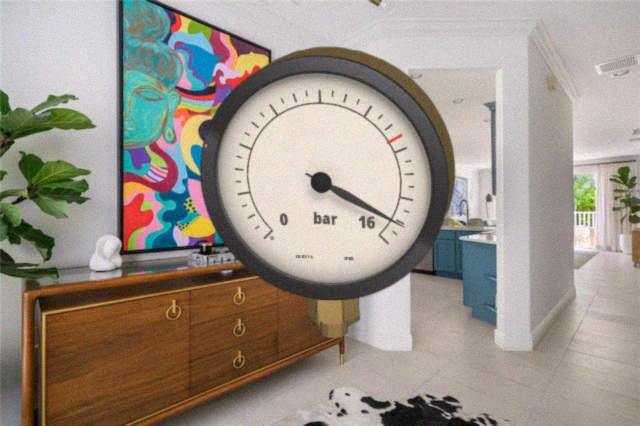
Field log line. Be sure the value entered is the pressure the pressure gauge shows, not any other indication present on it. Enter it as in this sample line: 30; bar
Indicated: 15; bar
